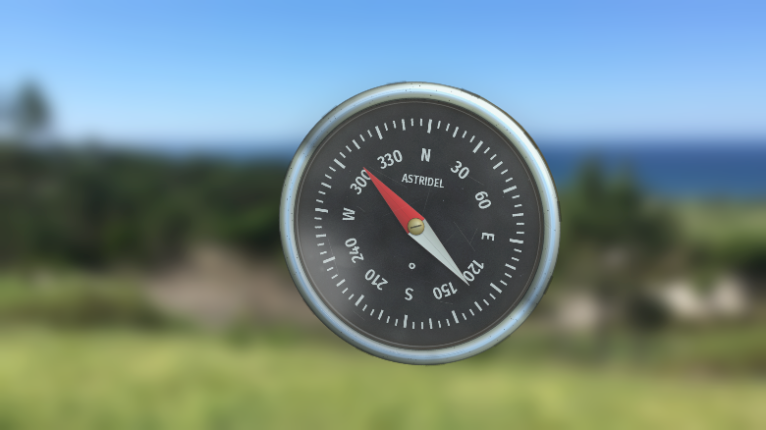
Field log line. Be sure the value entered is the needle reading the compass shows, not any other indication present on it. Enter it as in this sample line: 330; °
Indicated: 310; °
